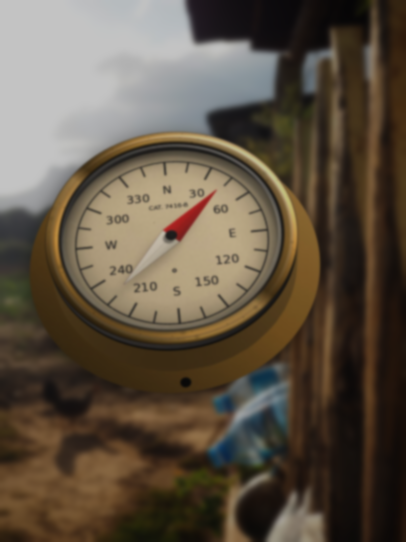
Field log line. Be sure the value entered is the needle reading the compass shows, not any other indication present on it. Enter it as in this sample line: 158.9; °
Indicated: 45; °
